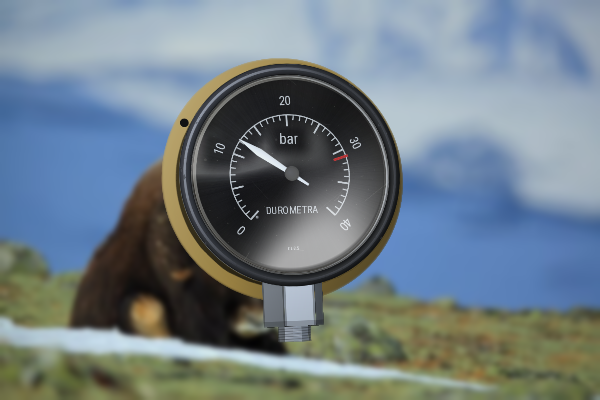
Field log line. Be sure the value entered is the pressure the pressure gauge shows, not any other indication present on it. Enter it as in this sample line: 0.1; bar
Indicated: 12; bar
